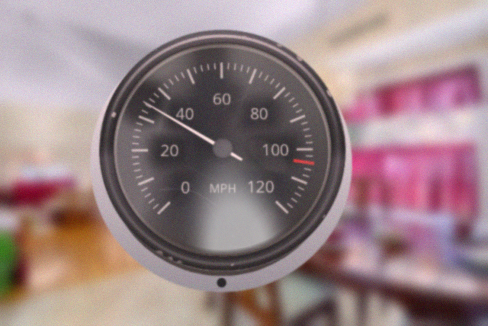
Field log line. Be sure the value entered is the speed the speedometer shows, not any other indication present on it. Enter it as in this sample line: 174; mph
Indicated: 34; mph
